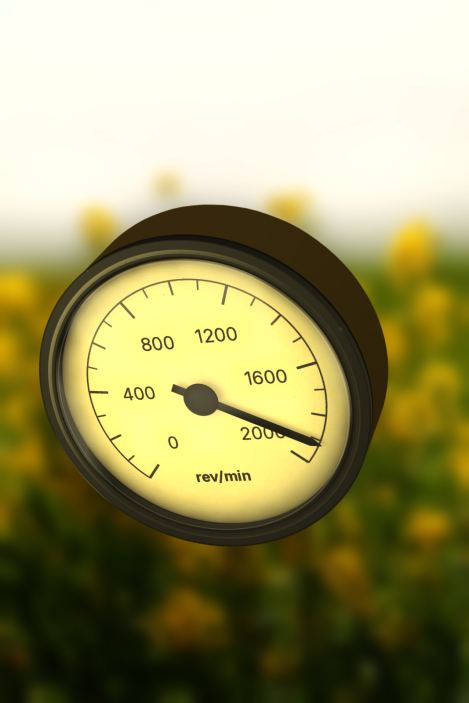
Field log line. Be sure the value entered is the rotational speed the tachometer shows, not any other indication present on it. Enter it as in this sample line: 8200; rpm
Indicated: 1900; rpm
